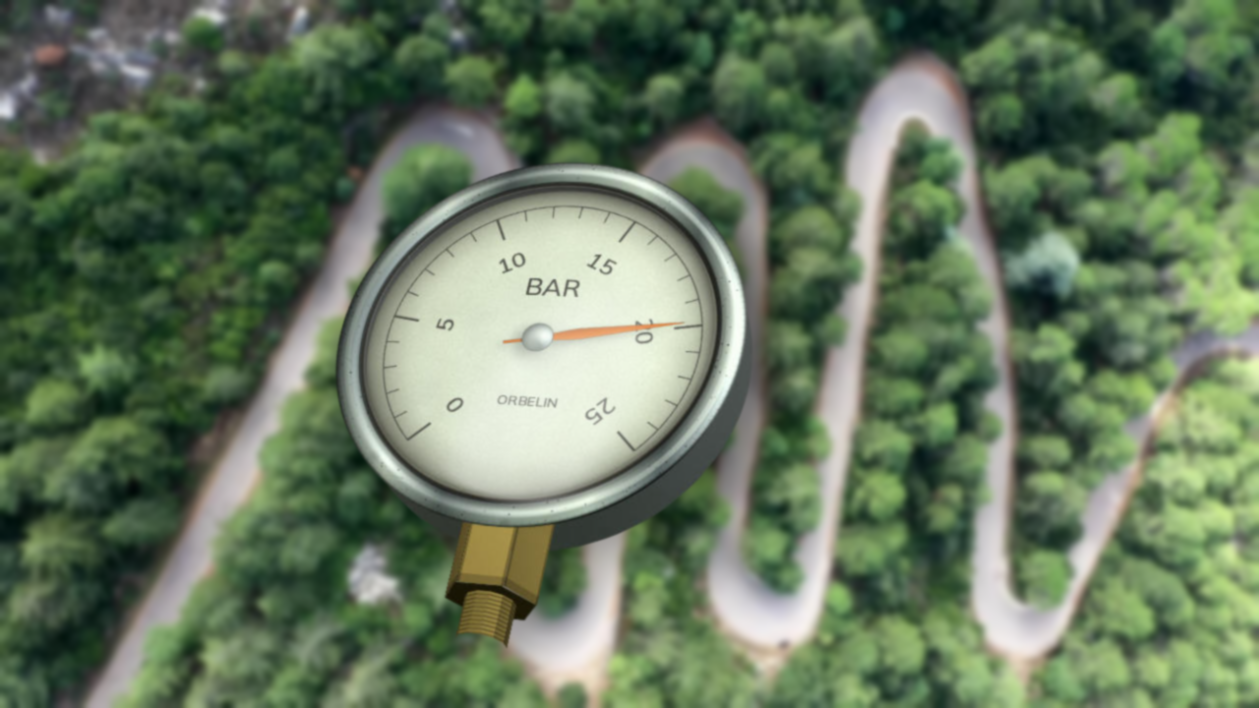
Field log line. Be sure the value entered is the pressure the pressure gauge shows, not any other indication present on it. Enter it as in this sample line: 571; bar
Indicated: 20; bar
